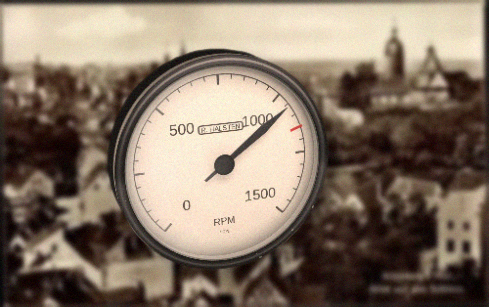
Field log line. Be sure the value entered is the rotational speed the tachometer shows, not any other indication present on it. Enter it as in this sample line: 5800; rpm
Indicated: 1050; rpm
